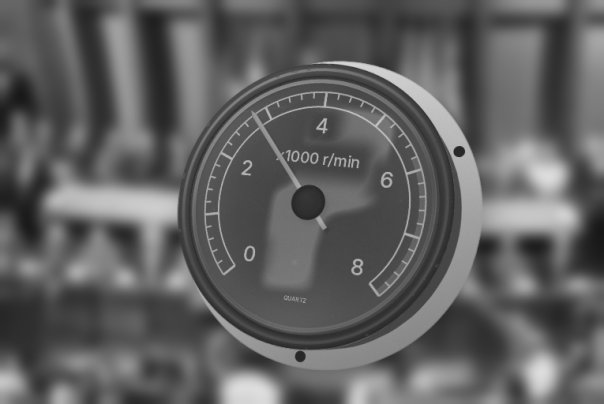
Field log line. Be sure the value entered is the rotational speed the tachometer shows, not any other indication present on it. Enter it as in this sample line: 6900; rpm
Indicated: 2800; rpm
